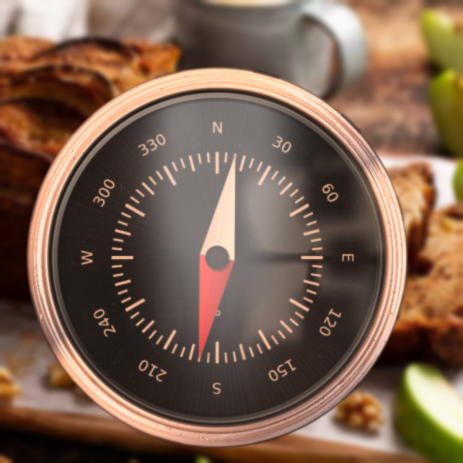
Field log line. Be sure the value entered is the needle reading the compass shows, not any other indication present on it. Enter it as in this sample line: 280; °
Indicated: 190; °
